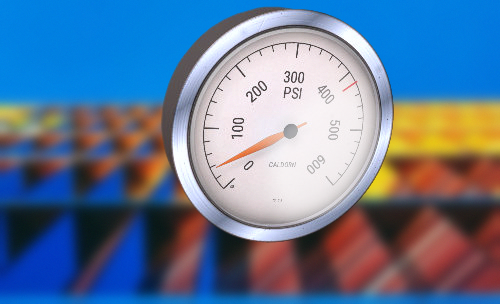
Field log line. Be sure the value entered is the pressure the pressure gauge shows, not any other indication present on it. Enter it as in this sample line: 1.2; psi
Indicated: 40; psi
